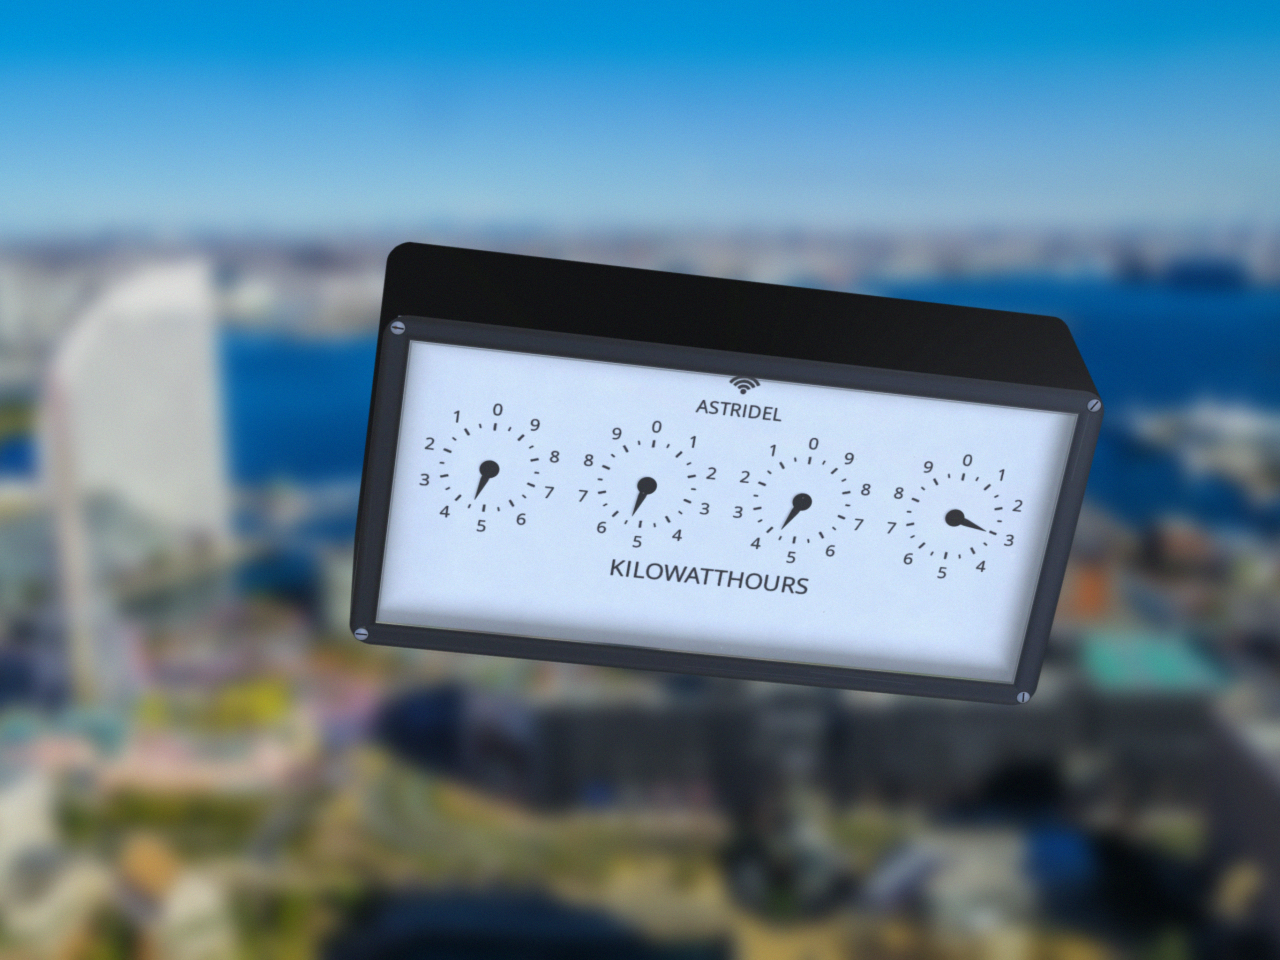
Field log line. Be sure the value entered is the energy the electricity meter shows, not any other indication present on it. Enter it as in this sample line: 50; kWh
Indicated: 4543; kWh
